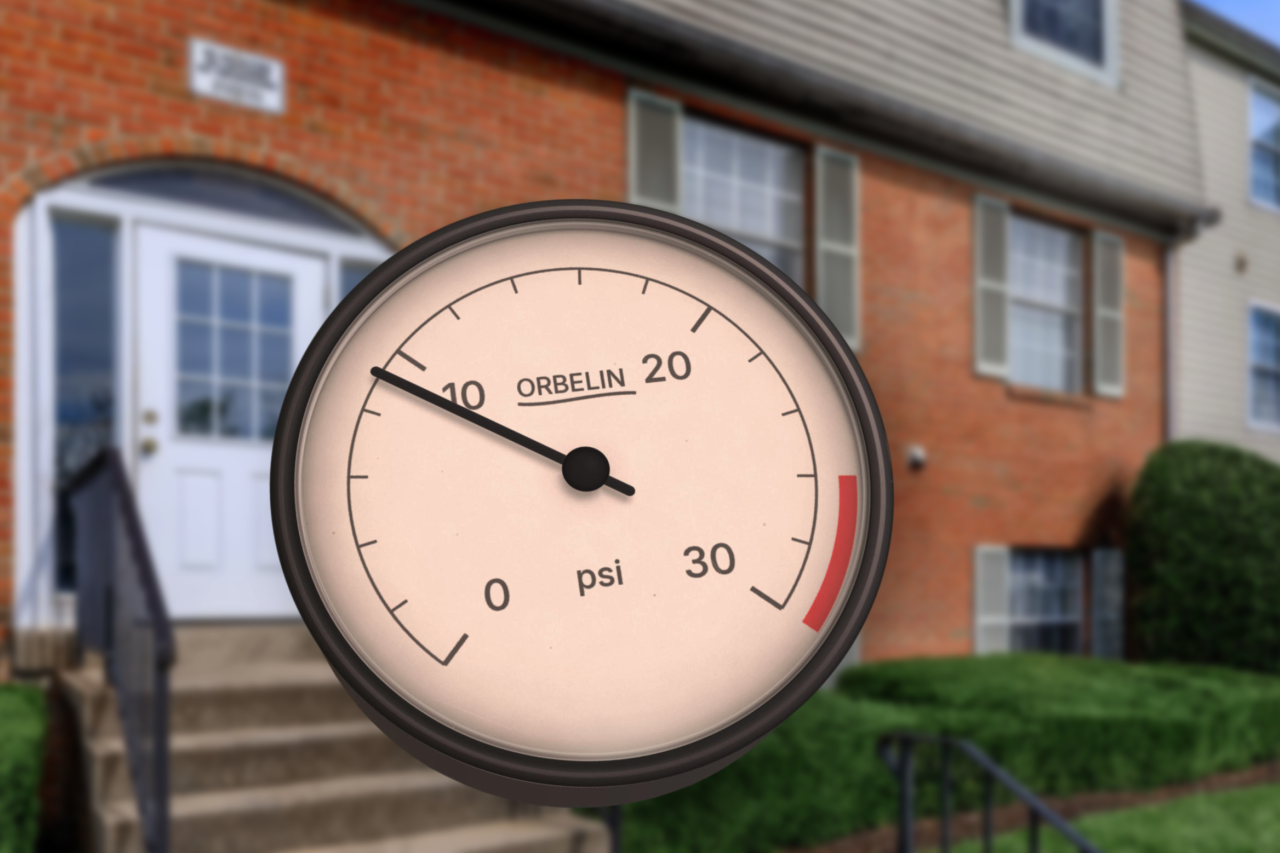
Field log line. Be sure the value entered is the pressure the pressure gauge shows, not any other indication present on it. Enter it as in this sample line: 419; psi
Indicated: 9; psi
